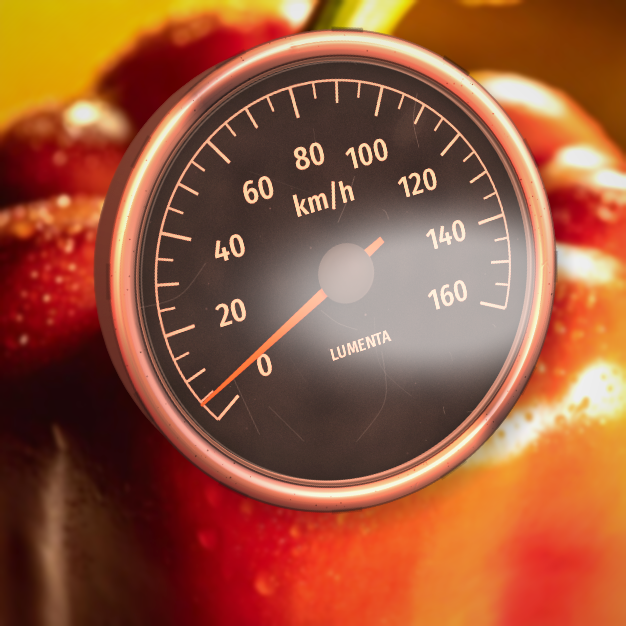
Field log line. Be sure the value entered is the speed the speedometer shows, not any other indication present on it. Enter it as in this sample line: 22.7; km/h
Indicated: 5; km/h
